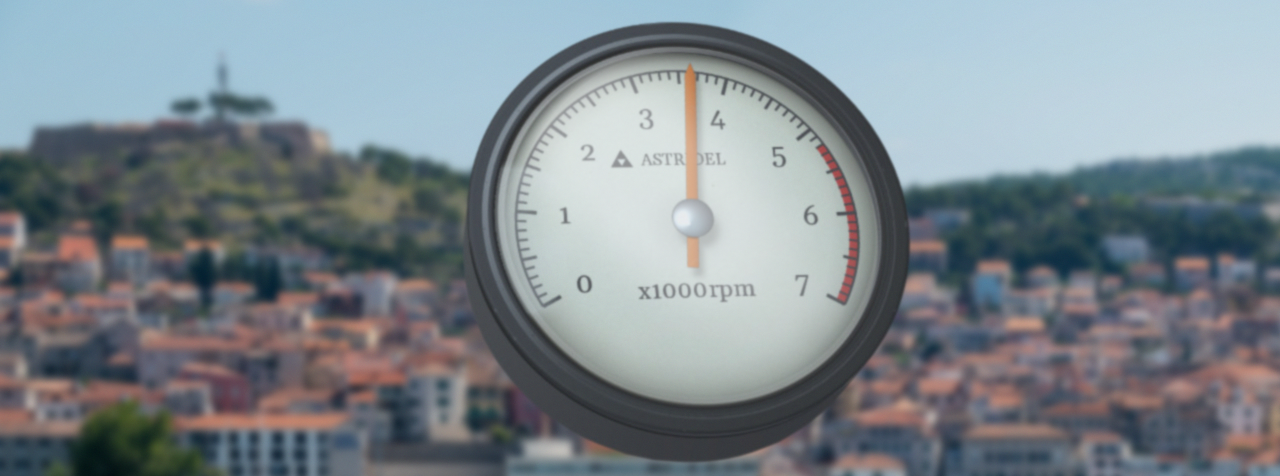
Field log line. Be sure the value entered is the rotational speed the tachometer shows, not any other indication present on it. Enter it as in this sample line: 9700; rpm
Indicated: 3600; rpm
